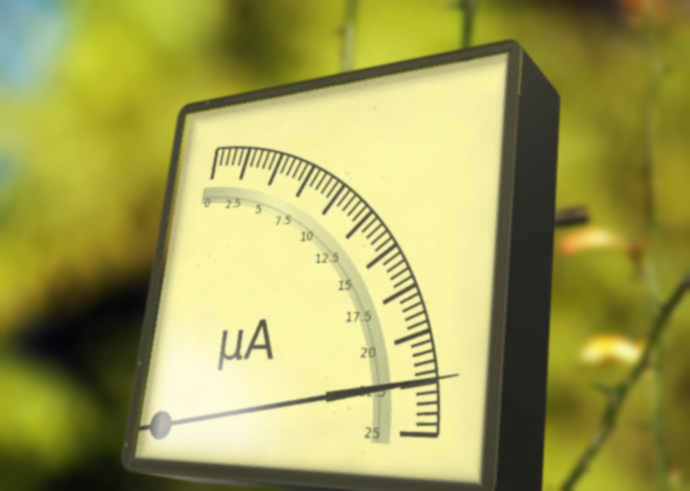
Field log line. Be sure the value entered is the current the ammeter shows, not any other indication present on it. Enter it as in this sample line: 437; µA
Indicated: 22.5; µA
